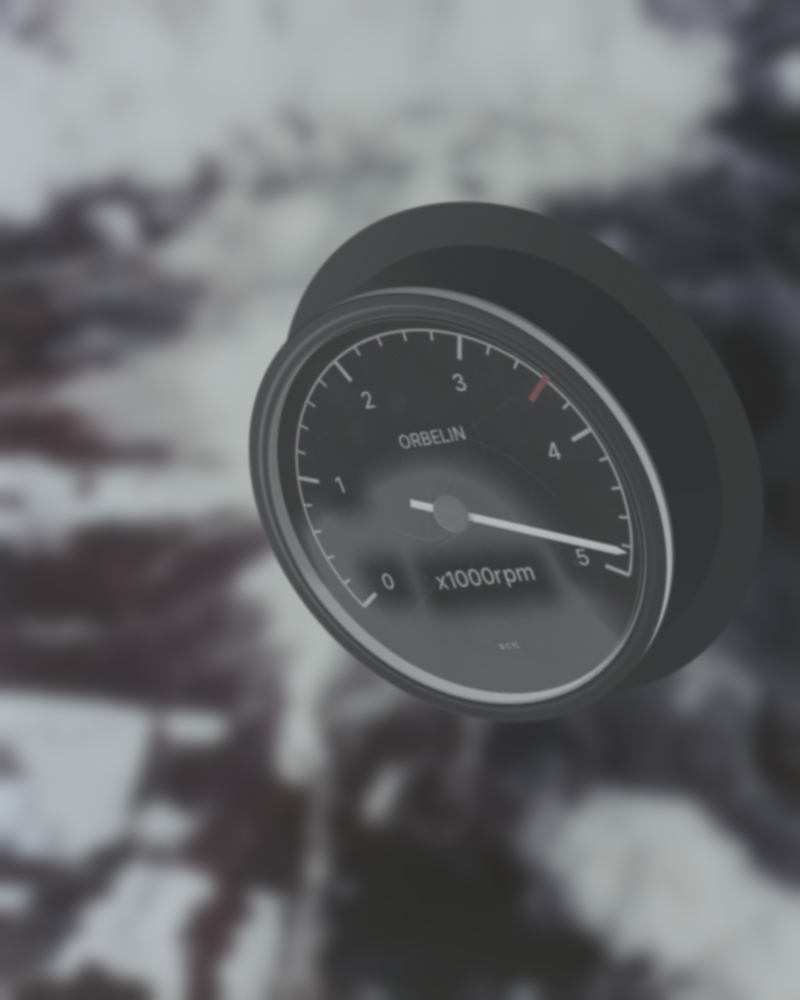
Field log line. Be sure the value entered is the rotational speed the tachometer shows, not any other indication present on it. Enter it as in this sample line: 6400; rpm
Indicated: 4800; rpm
